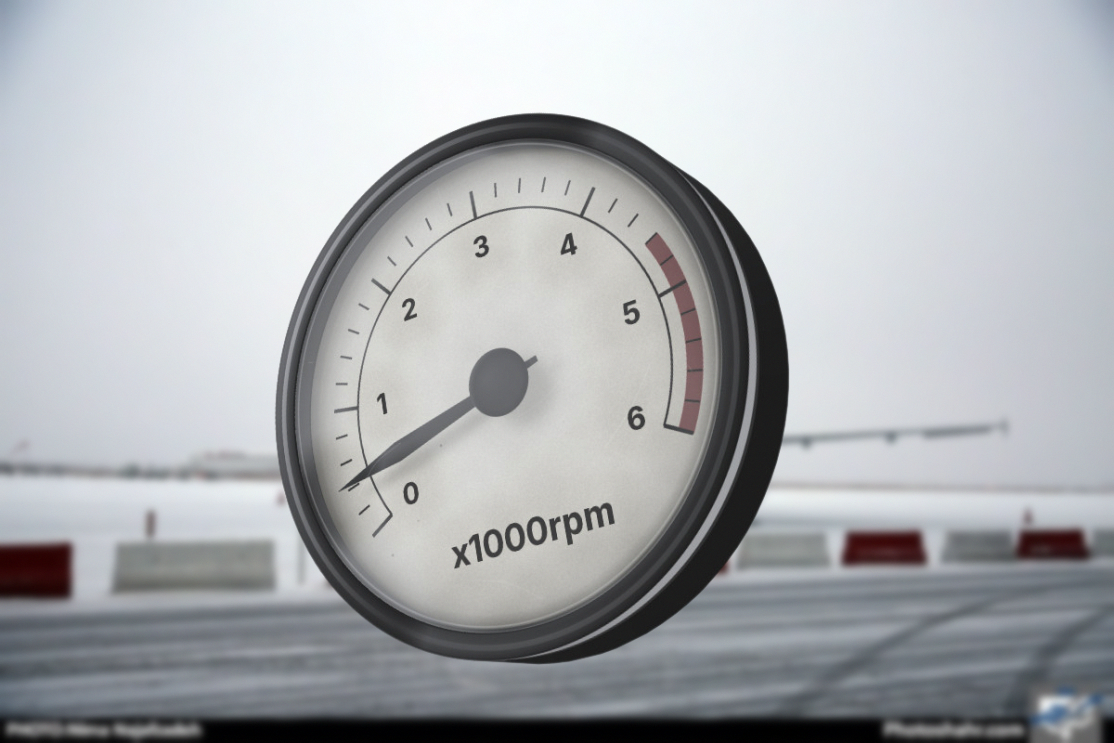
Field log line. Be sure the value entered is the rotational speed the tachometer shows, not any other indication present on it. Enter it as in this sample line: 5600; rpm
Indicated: 400; rpm
